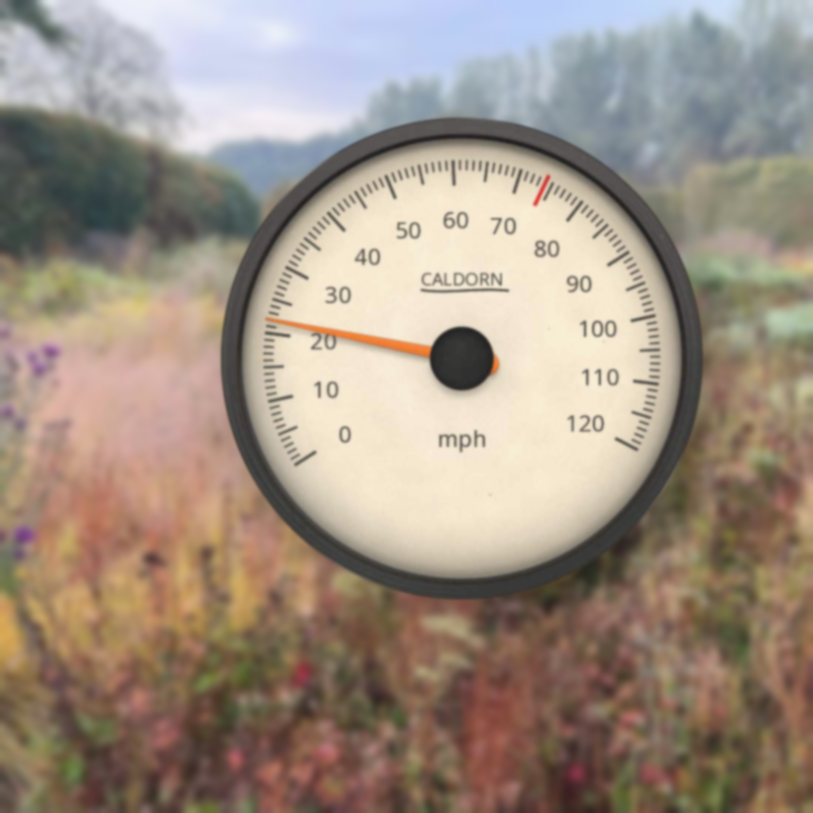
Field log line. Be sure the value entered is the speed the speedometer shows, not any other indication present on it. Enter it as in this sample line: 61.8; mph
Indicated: 22; mph
